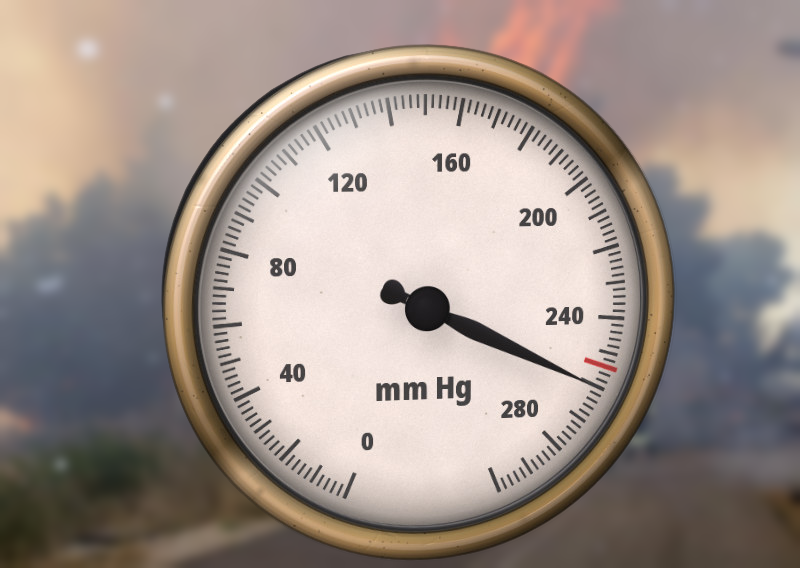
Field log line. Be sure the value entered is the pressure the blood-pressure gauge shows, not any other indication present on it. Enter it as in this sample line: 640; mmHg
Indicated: 260; mmHg
